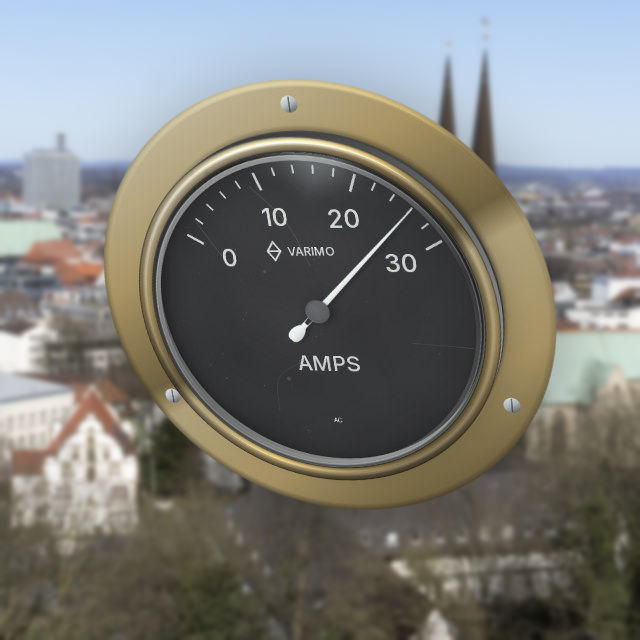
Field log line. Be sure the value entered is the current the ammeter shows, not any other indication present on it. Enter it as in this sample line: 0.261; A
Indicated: 26; A
